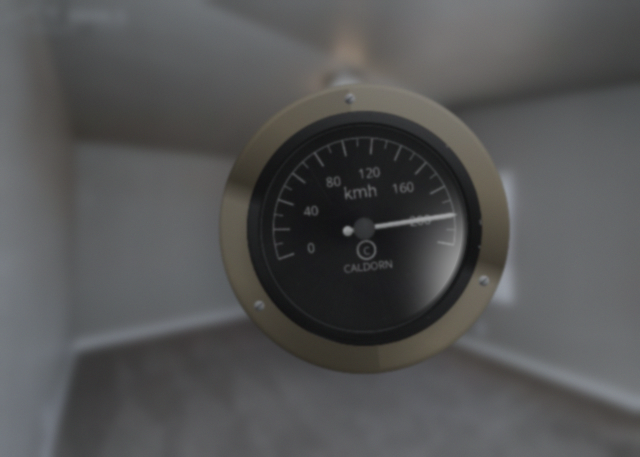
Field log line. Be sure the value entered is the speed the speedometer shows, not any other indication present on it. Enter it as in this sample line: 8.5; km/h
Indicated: 200; km/h
